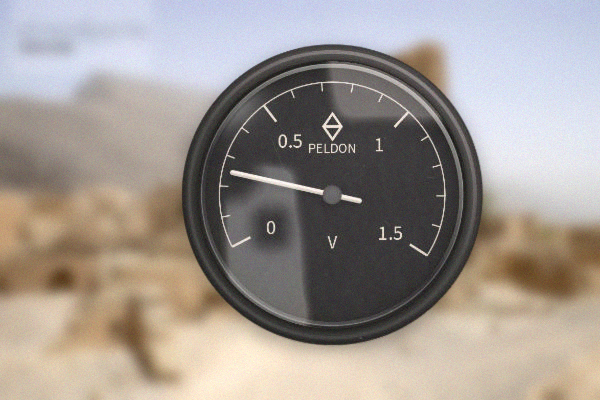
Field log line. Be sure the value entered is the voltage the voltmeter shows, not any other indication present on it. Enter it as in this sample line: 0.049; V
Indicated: 0.25; V
